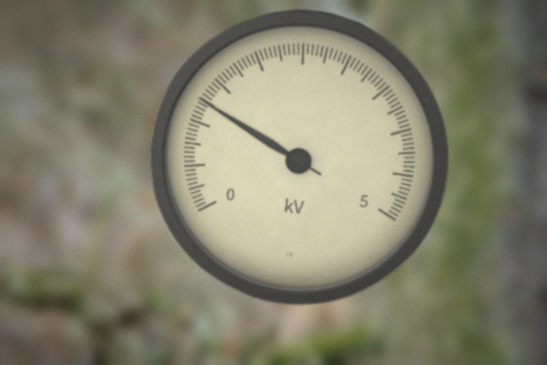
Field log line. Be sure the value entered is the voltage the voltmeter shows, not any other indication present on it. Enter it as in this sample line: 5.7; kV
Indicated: 1.25; kV
